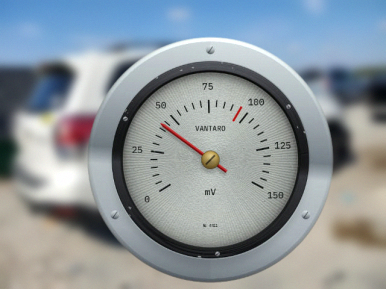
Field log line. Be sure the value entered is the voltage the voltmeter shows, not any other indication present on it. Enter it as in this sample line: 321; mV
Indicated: 42.5; mV
